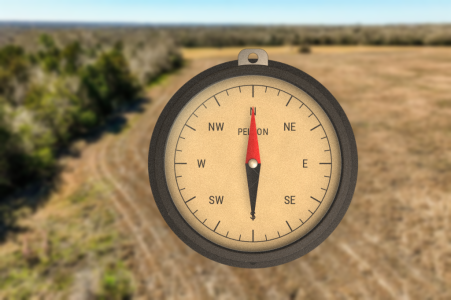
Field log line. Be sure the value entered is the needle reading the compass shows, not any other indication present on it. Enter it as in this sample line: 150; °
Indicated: 0; °
